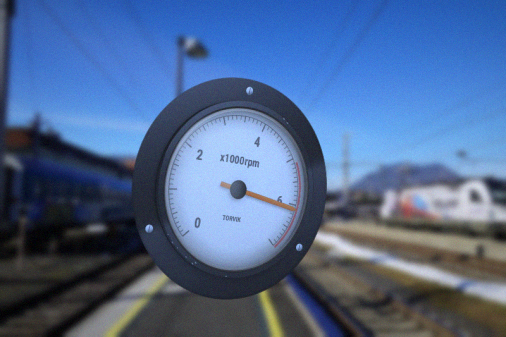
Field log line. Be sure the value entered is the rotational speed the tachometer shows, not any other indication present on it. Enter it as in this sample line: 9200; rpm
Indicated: 6100; rpm
